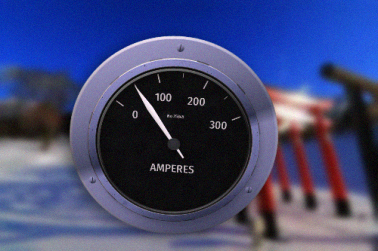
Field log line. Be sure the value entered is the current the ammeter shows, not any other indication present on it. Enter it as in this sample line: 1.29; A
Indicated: 50; A
